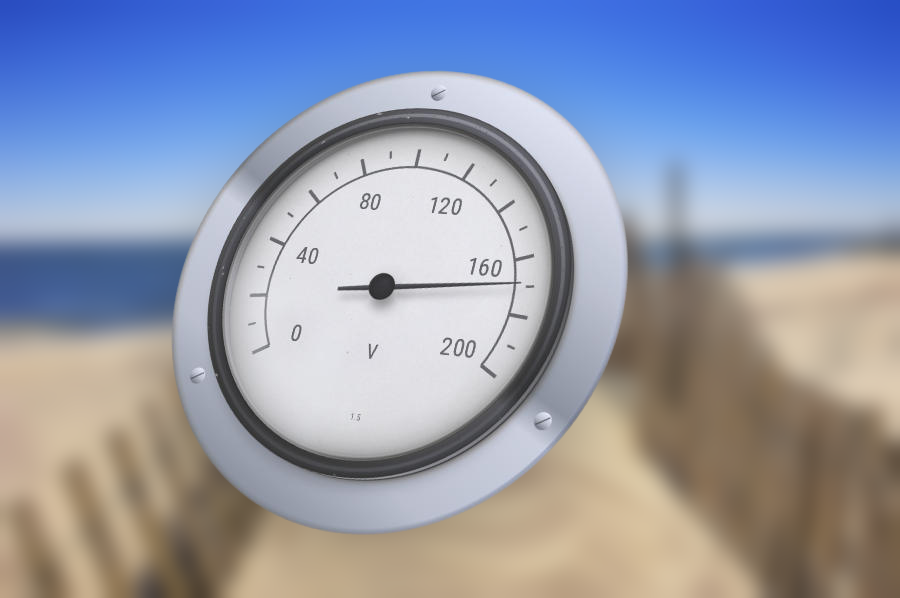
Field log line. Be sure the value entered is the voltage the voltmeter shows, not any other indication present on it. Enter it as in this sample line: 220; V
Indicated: 170; V
